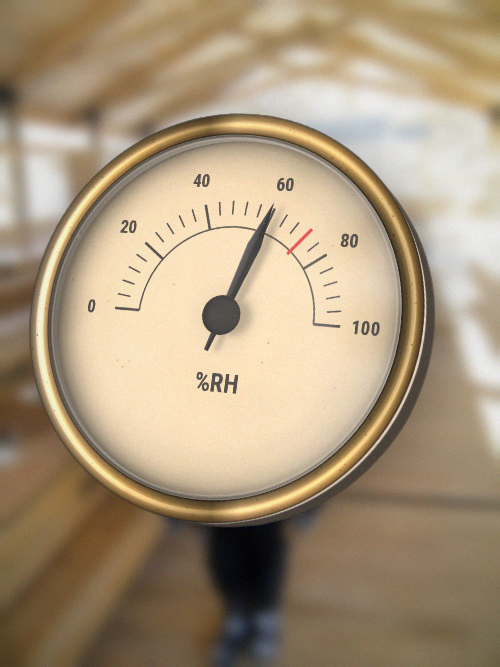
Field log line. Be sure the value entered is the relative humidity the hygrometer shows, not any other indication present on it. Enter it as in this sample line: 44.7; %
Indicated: 60; %
